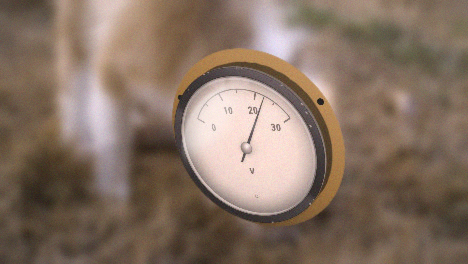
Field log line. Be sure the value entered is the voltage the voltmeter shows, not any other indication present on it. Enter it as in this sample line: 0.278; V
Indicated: 22.5; V
